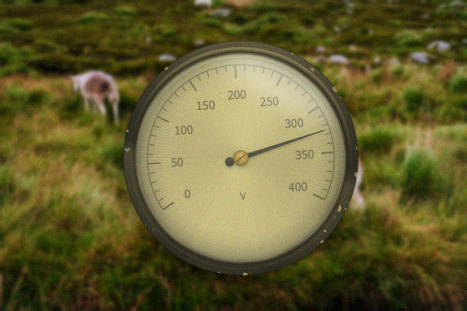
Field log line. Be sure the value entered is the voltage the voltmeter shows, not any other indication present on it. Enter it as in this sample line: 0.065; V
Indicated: 325; V
